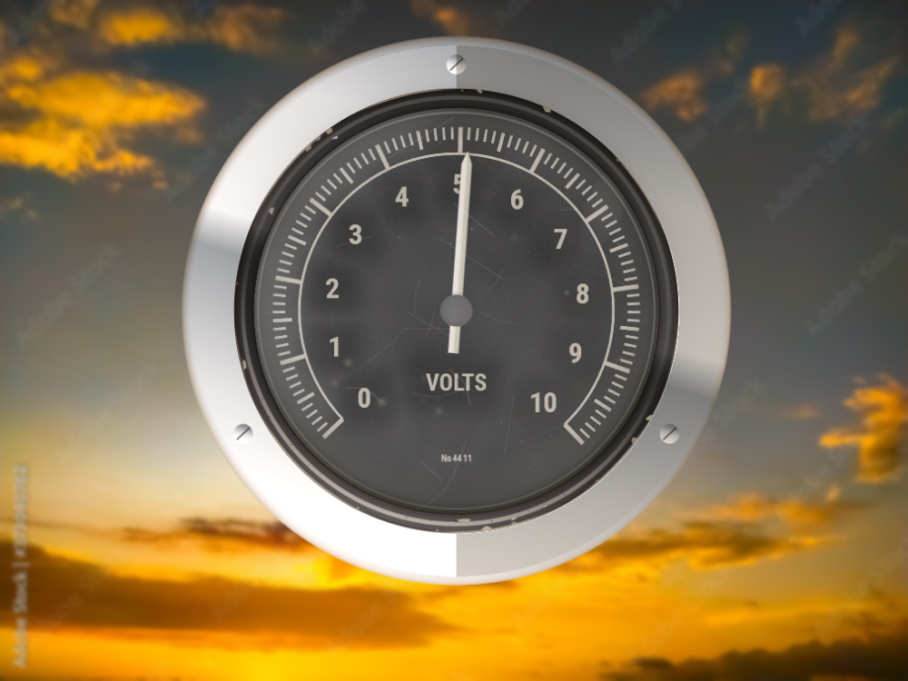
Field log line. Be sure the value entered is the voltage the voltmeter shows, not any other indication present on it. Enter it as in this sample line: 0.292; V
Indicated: 5.1; V
